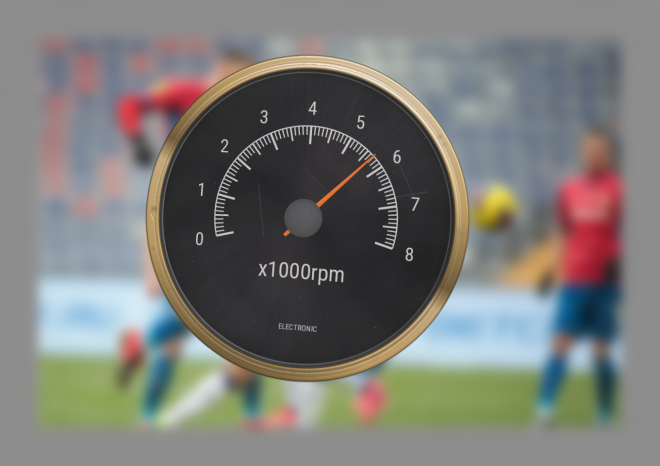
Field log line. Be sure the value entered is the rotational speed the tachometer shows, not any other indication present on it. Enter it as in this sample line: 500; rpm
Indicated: 5700; rpm
